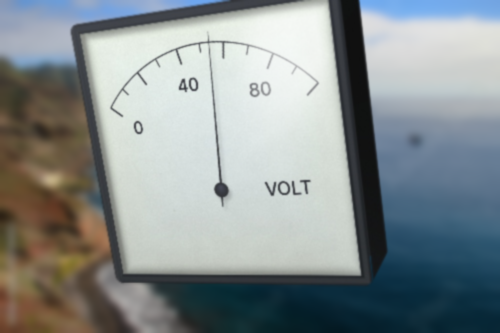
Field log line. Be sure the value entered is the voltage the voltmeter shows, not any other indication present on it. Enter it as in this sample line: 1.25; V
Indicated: 55; V
